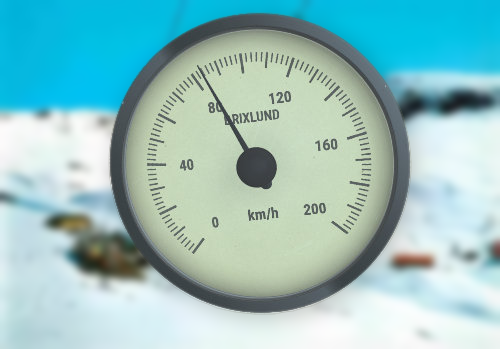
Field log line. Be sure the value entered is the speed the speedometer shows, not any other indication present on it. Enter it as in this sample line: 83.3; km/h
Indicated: 84; km/h
